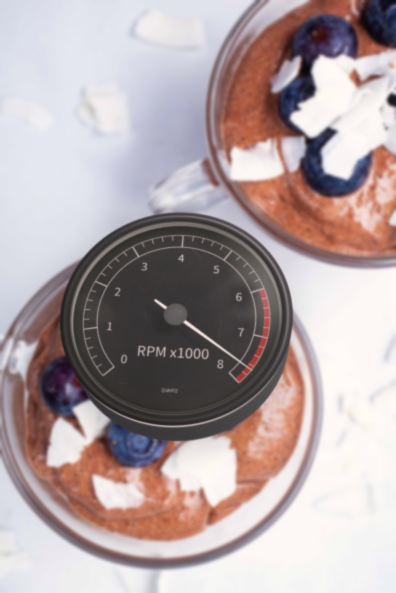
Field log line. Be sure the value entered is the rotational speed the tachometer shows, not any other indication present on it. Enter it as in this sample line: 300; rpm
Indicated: 7700; rpm
